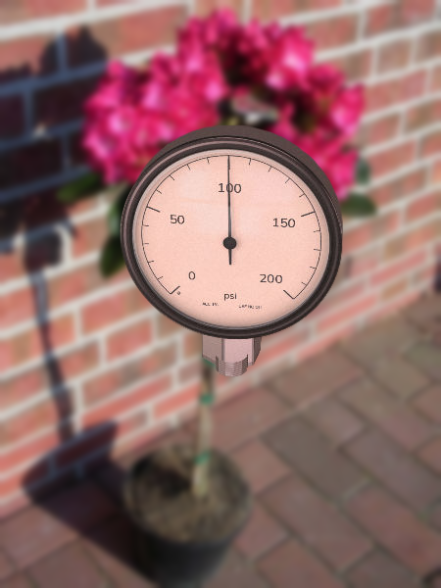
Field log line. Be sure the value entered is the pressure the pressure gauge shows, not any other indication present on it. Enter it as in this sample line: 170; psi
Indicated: 100; psi
